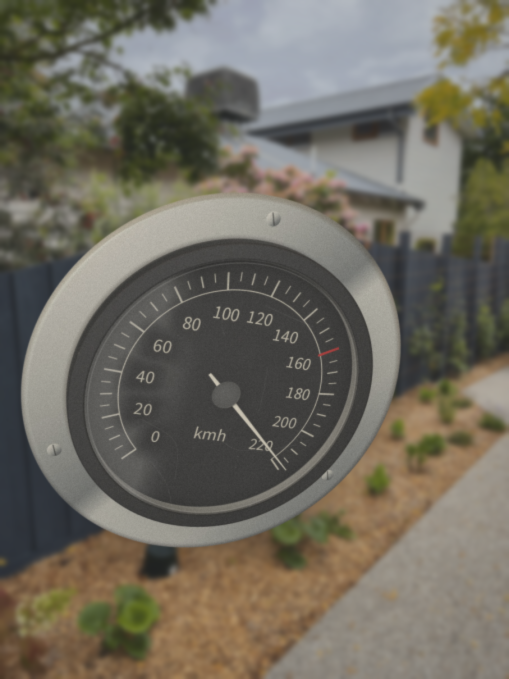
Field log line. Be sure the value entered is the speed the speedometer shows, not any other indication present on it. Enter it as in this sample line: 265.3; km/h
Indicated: 217.5; km/h
